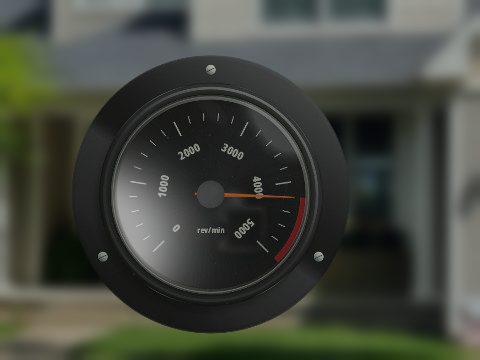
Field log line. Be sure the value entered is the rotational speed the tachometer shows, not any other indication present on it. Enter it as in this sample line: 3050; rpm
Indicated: 4200; rpm
